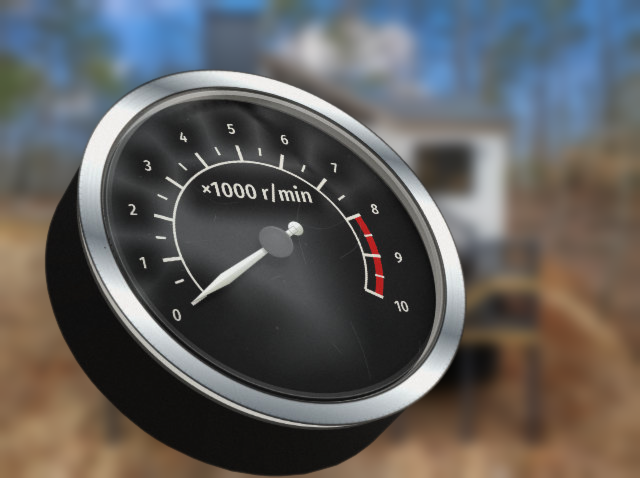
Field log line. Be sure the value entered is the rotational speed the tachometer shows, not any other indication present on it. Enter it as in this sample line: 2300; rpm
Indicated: 0; rpm
